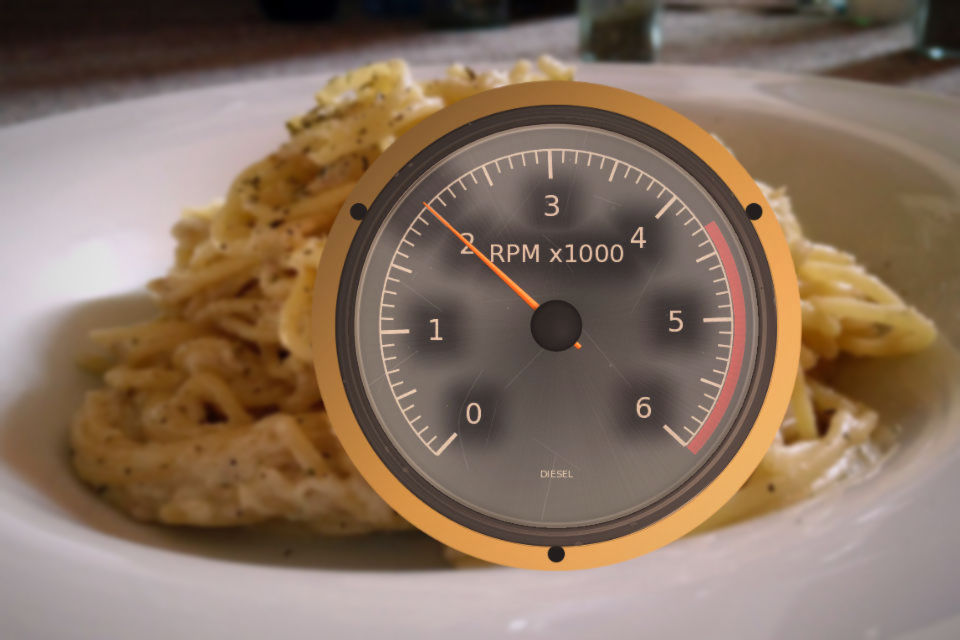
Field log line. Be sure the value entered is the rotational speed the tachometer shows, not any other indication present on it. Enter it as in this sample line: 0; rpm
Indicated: 2000; rpm
